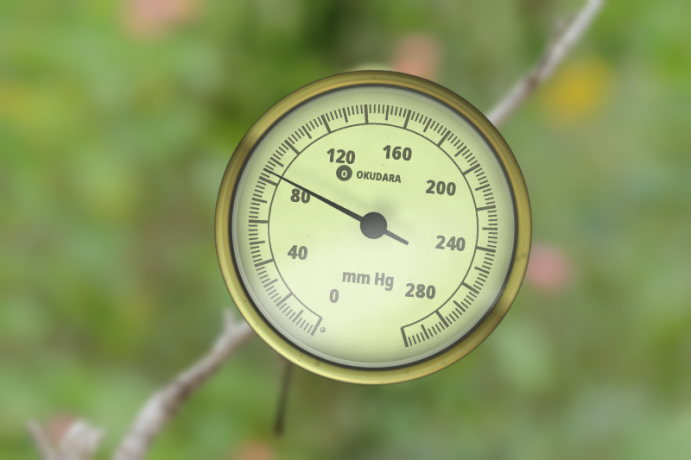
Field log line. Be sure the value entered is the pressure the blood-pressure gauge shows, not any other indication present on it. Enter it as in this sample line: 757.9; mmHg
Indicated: 84; mmHg
